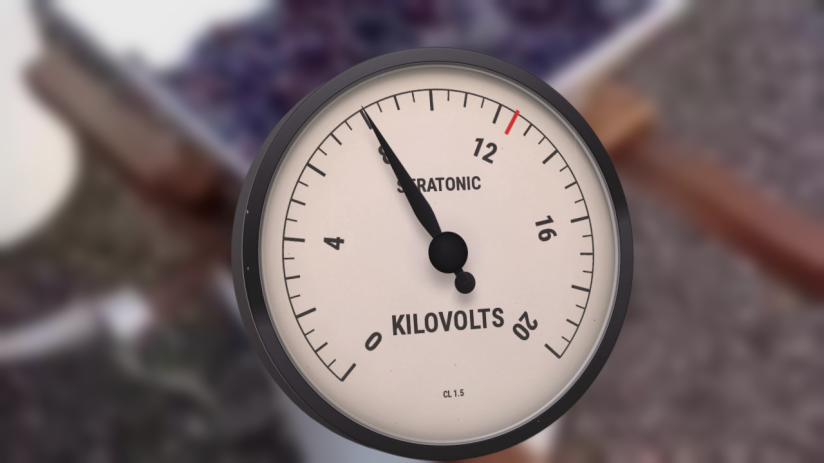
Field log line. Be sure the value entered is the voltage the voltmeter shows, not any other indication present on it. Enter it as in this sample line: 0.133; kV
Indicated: 8; kV
